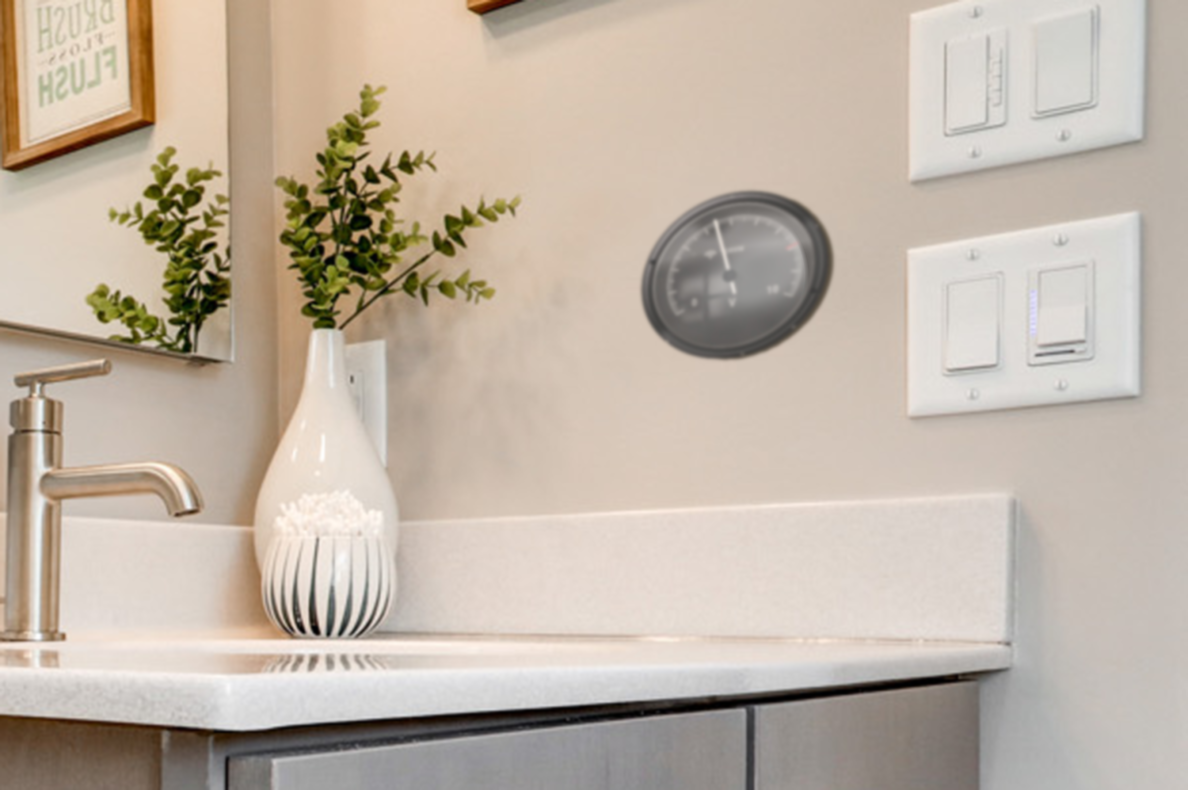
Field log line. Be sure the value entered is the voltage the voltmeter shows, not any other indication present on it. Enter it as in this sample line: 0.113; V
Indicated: 4.5; V
